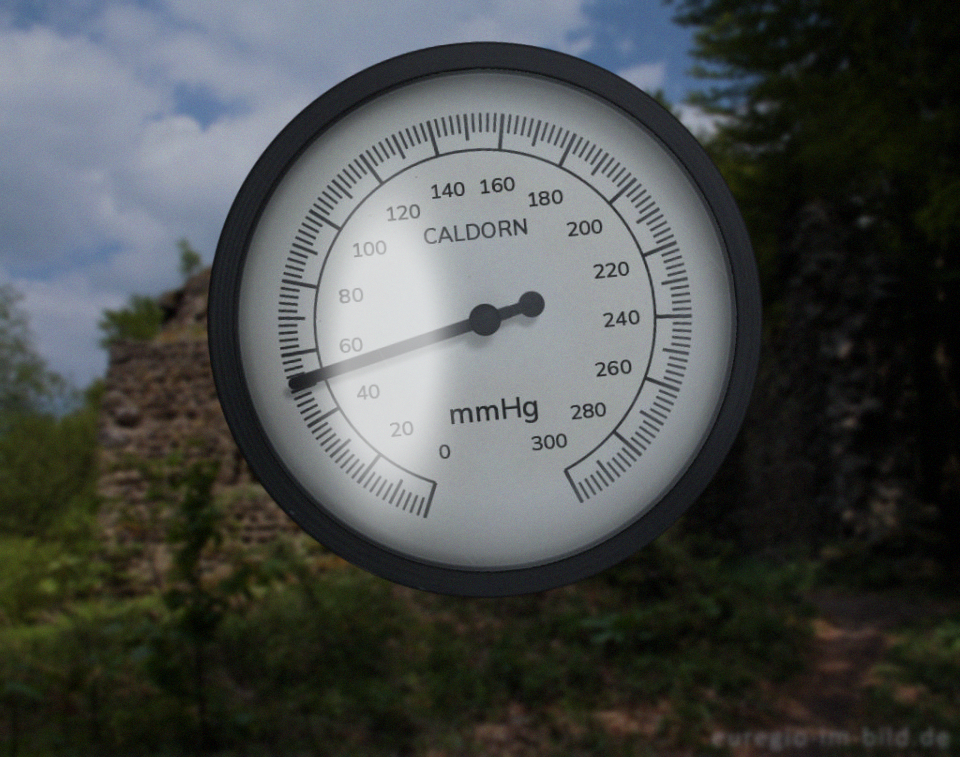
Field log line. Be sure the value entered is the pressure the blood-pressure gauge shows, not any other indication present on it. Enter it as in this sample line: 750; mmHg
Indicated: 52; mmHg
